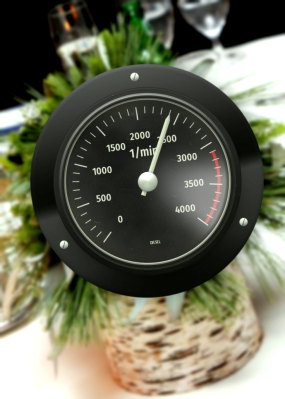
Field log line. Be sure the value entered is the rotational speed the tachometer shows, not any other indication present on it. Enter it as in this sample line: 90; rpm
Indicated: 2400; rpm
